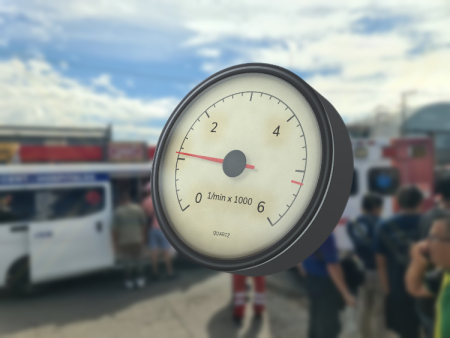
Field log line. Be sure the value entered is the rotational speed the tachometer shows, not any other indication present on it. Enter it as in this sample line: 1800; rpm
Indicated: 1100; rpm
